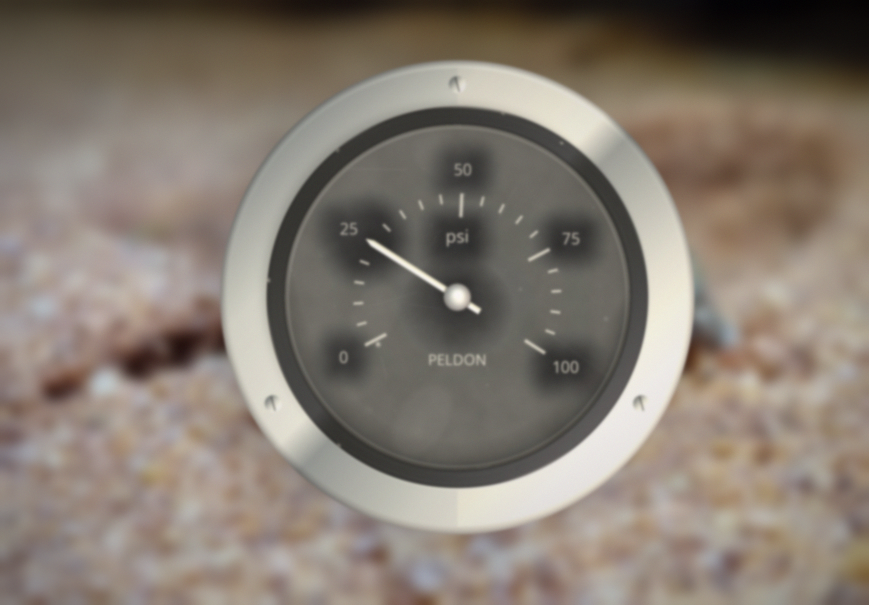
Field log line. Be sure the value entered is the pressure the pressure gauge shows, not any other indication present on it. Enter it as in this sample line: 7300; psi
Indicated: 25; psi
